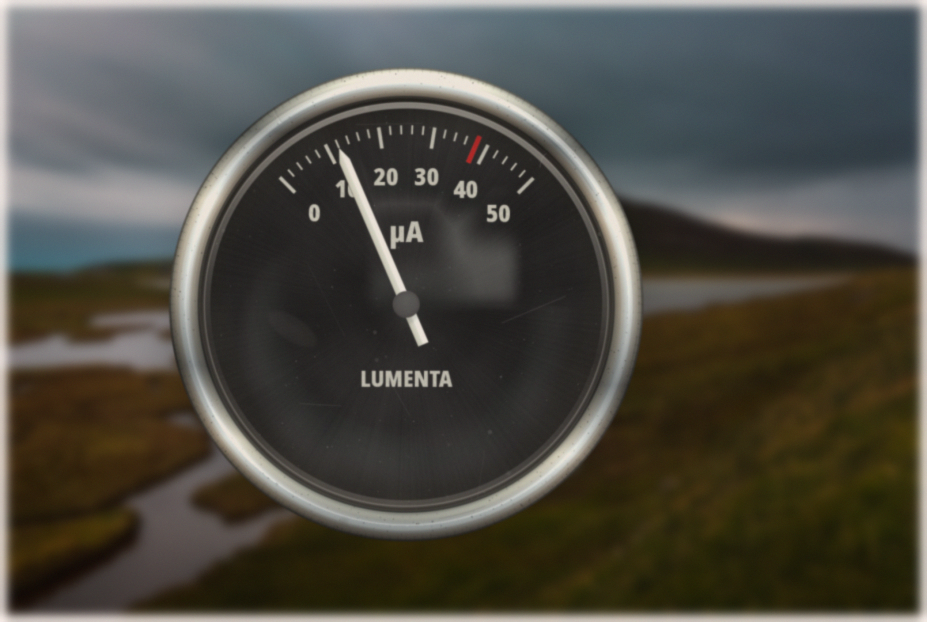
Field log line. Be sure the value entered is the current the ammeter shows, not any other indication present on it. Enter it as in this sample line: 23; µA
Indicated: 12; µA
